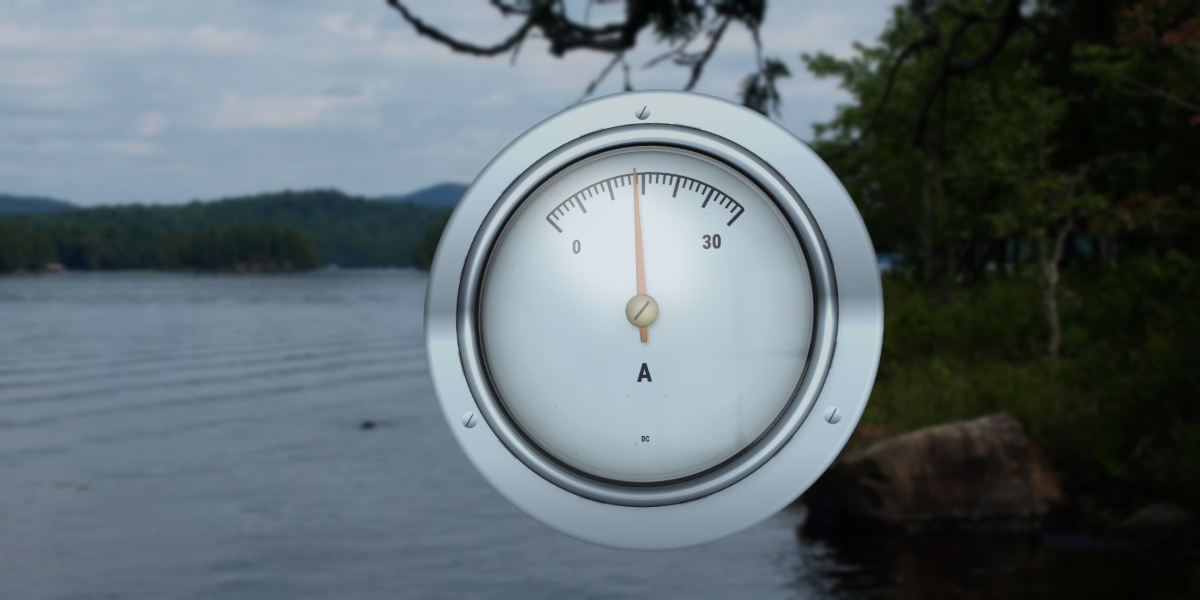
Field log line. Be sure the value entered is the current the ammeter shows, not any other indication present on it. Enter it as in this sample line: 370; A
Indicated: 14; A
